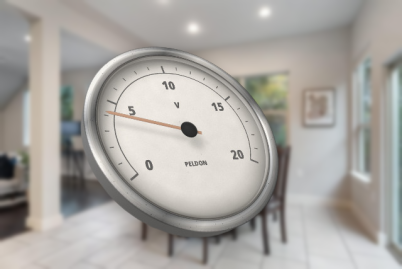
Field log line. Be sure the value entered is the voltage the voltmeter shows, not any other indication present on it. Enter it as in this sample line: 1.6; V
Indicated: 4; V
